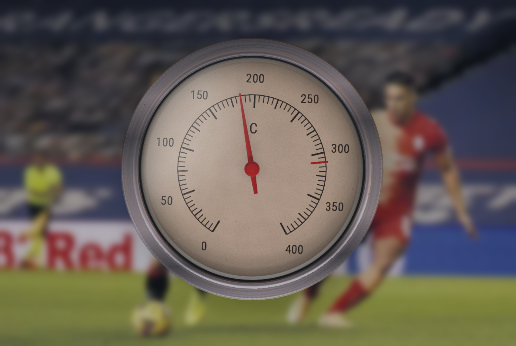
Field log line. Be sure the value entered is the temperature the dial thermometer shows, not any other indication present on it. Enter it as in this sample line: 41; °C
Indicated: 185; °C
